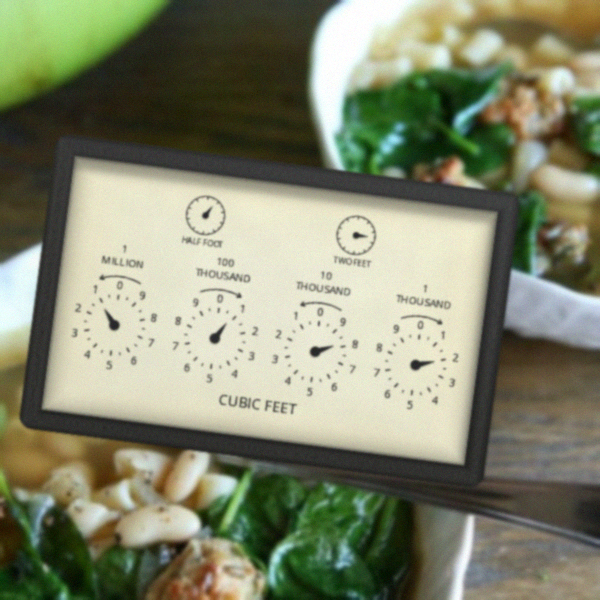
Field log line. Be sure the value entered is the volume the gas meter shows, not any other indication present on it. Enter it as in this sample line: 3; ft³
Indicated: 108200; ft³
